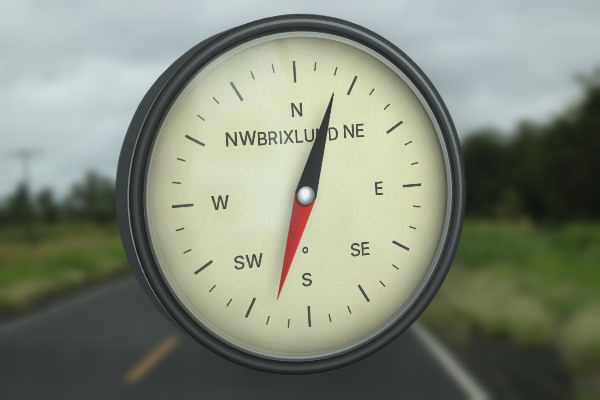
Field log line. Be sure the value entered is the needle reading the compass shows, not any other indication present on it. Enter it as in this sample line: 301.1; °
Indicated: 200; °
